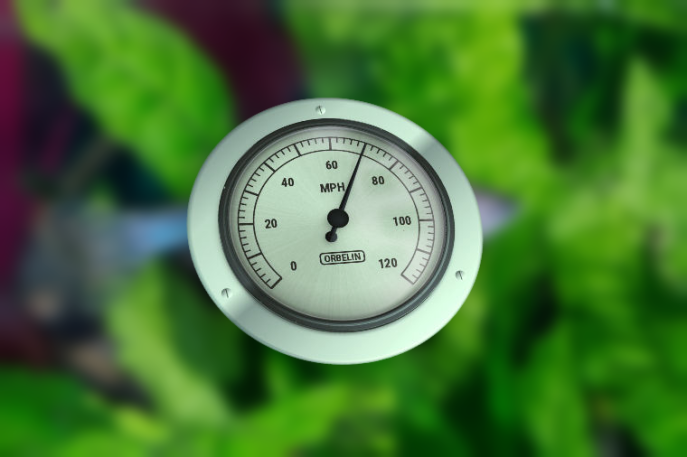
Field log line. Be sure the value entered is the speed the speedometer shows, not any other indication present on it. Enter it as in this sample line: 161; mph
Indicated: 70; mph
